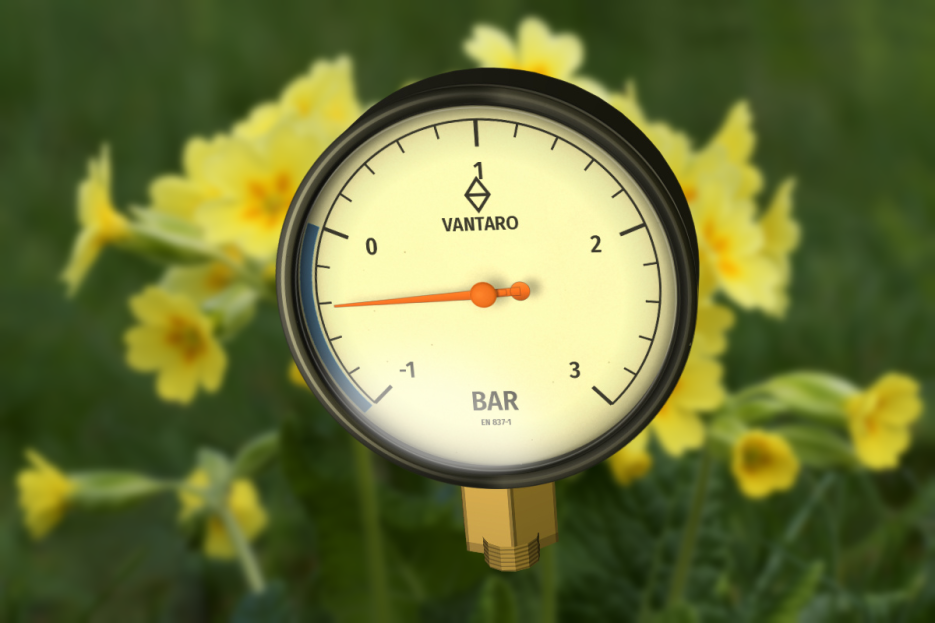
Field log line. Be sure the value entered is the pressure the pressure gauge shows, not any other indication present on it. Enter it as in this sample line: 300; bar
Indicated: -0.4; bar
